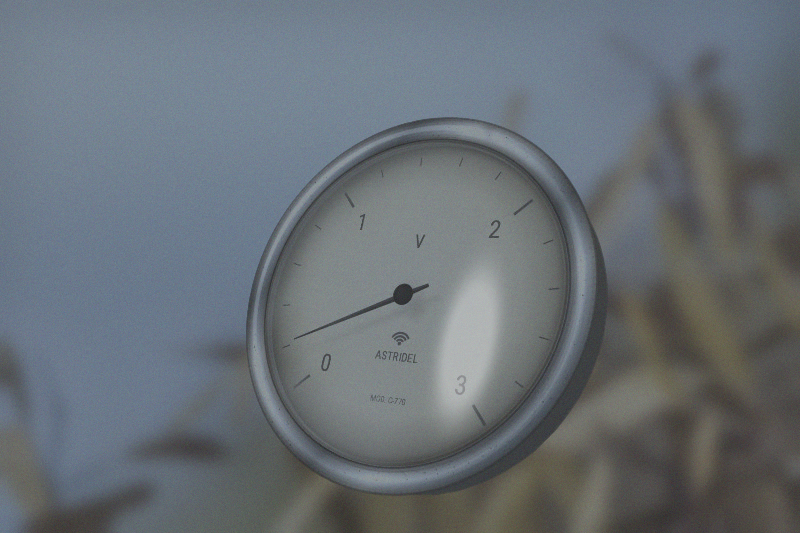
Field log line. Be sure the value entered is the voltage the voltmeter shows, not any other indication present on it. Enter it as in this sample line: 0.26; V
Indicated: 0.2; V
